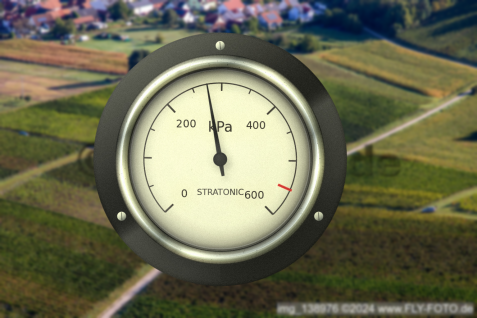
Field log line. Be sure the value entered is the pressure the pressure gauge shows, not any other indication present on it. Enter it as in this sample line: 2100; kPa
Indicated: 275; kPa
